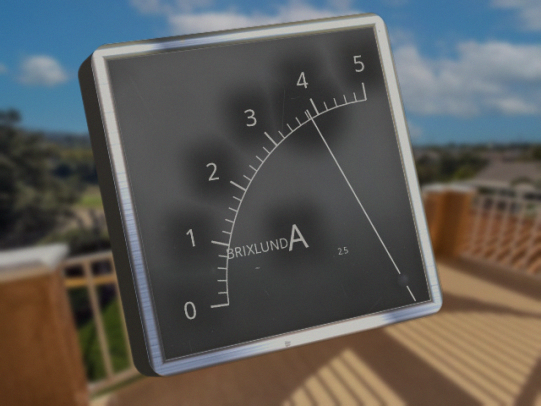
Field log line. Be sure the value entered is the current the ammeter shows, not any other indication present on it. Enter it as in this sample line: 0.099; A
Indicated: 3.8; A
